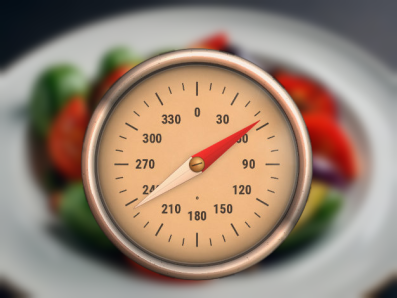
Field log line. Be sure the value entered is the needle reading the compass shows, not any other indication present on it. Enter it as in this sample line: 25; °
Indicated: 55; °
